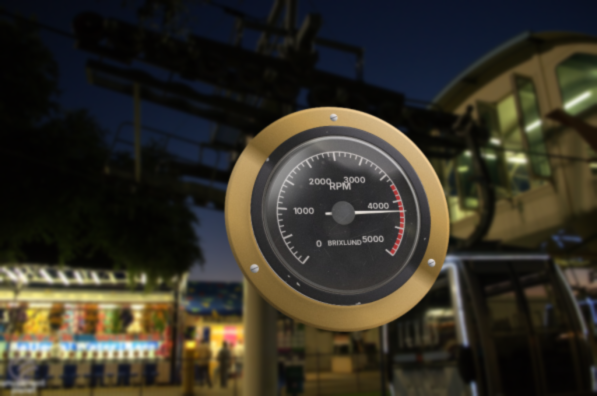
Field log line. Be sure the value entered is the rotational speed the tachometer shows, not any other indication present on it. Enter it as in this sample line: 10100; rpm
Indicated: 4200; rpm
